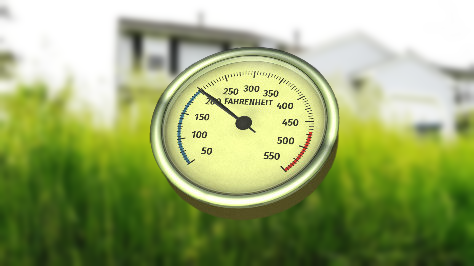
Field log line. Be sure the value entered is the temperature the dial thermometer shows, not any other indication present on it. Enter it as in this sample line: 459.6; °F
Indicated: 200; °F
